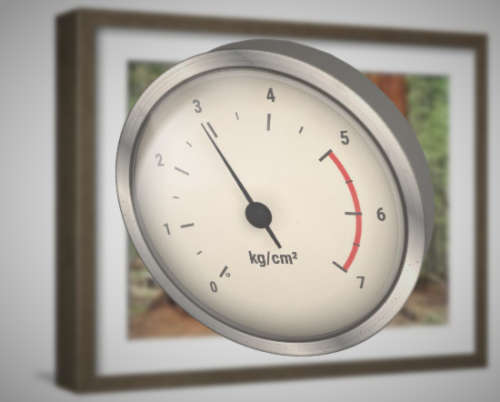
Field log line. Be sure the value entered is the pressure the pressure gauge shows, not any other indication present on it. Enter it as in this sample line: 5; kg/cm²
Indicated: 3; kg/cm²
